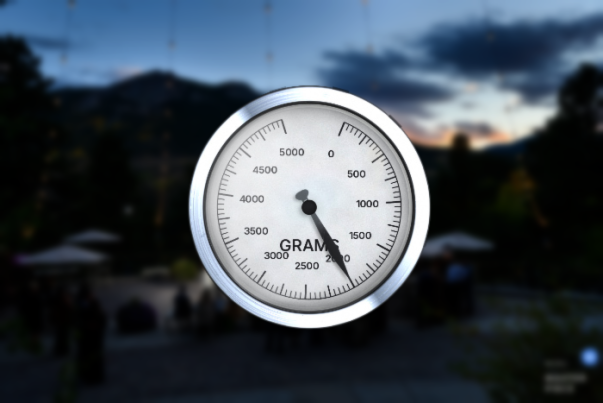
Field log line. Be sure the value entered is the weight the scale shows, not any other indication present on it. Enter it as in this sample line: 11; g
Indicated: 2000; g
